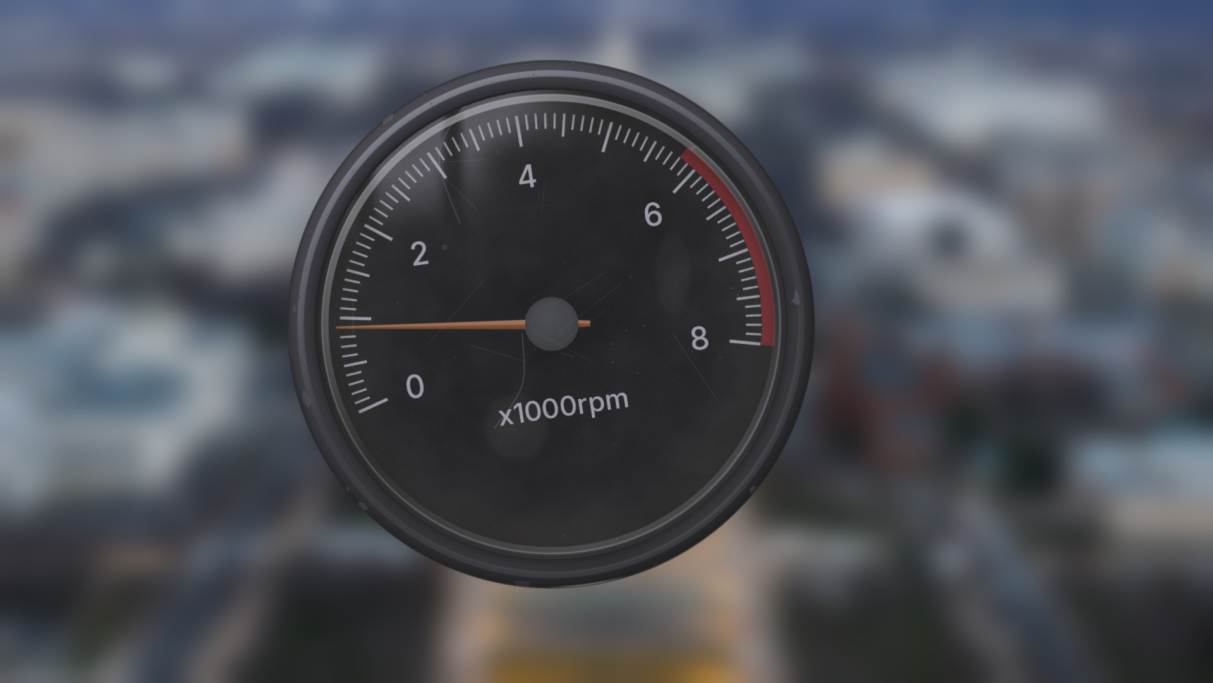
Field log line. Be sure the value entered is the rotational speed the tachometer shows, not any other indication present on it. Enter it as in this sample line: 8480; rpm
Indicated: 900; rpm
